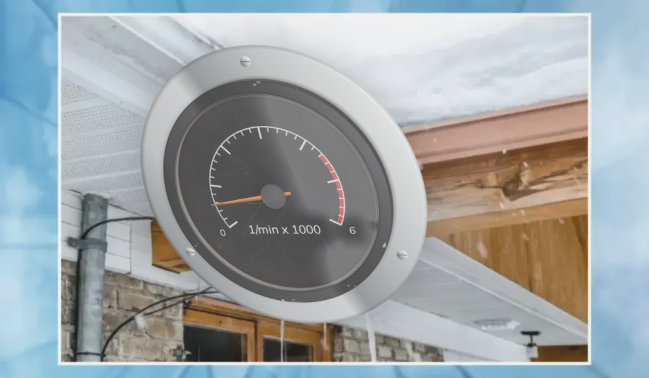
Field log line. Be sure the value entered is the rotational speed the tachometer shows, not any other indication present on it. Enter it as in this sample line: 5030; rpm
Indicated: 600; rpm
